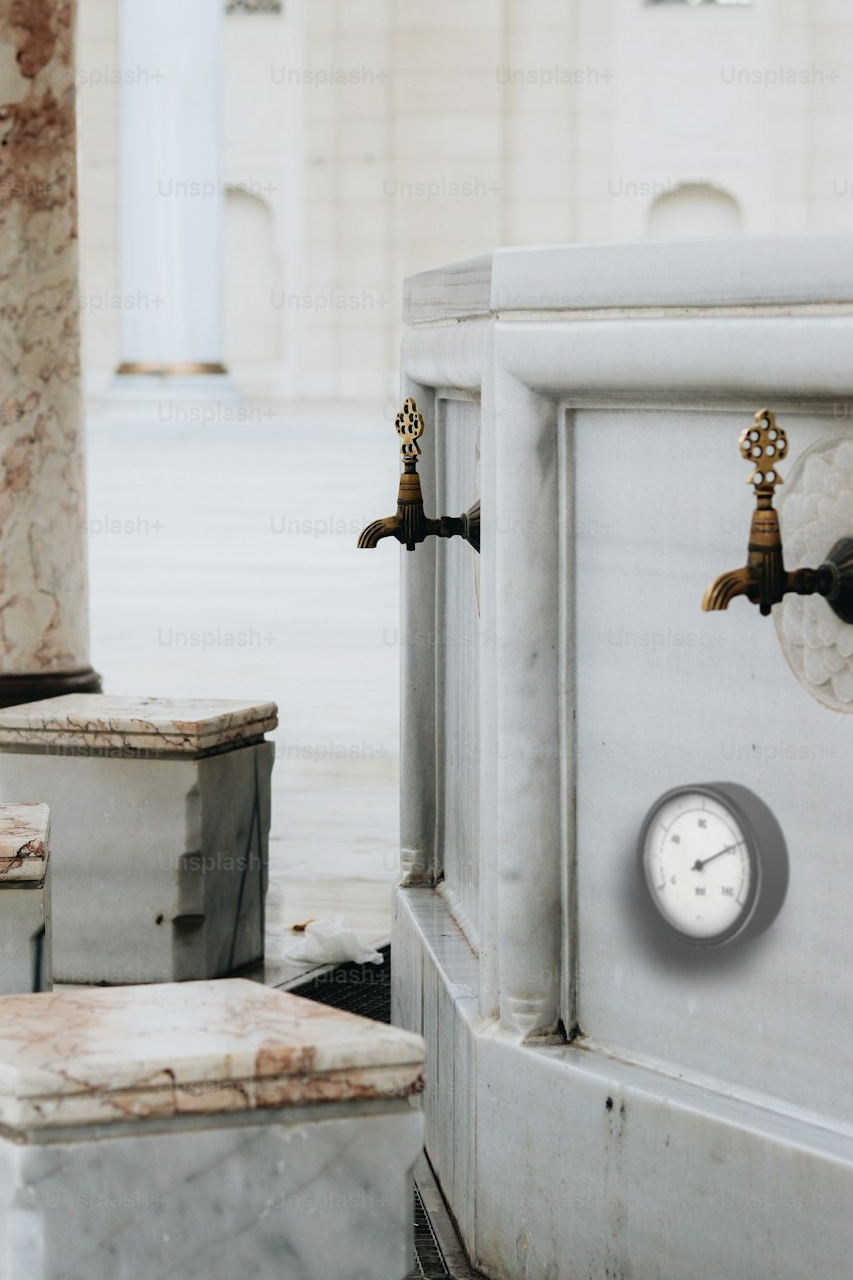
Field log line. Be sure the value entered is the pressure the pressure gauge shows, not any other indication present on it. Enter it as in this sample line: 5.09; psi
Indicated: 120; psi
